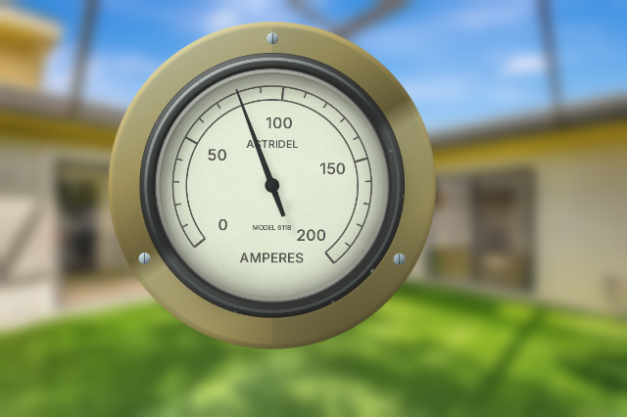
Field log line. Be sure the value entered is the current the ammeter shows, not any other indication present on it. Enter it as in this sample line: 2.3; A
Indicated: 80; A
